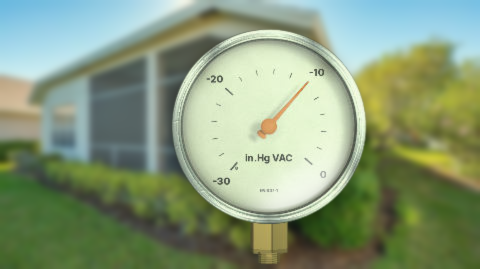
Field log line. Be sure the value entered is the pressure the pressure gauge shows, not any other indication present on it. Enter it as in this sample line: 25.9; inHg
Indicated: -10; inHg
